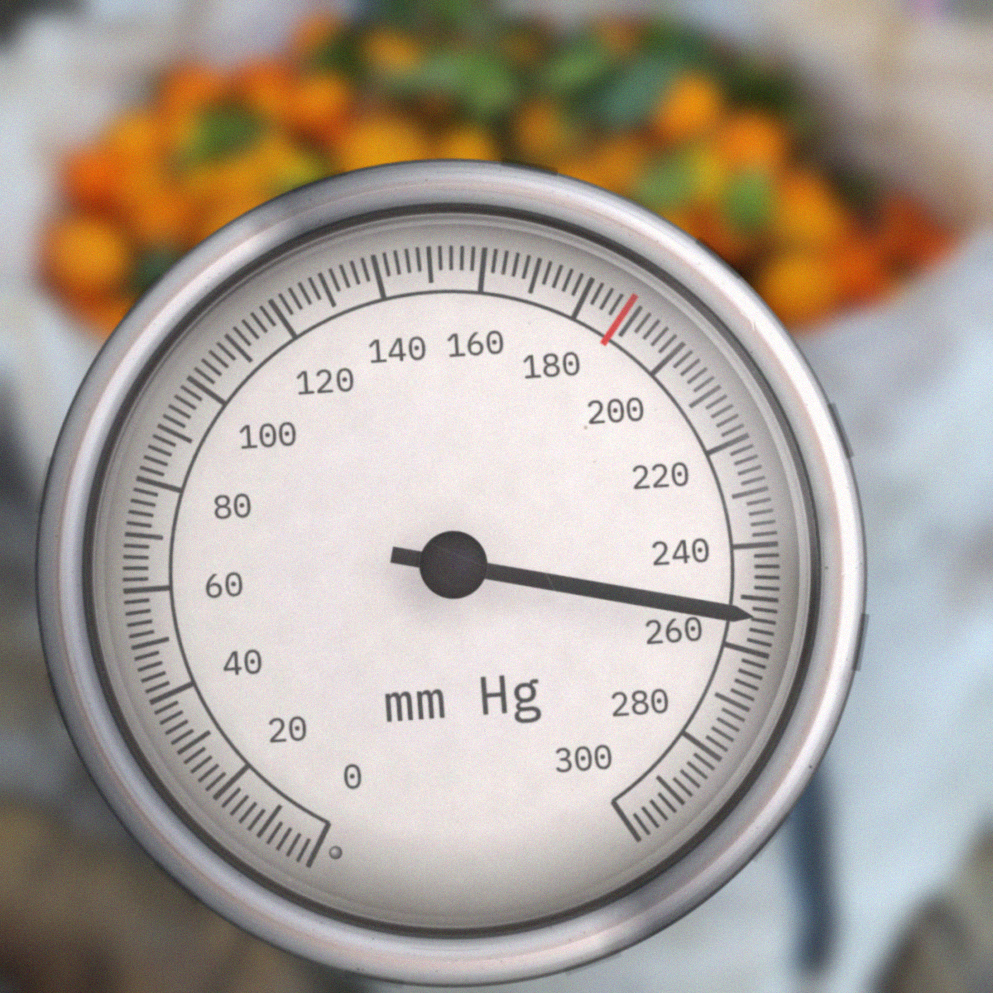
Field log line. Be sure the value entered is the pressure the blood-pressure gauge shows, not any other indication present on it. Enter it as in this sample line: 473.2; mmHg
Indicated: 254; mmHg
